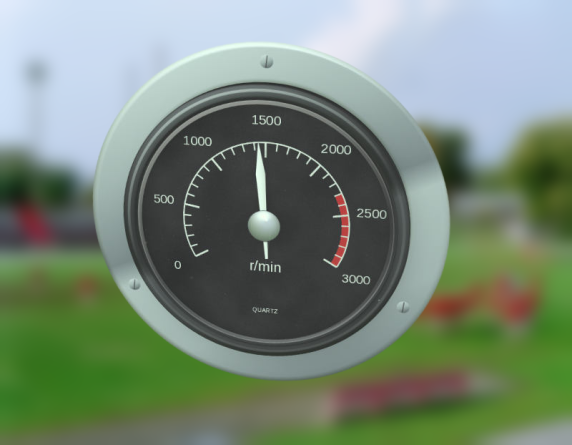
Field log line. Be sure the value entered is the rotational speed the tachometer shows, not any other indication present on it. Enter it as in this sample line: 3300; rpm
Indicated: 1450; rpm
